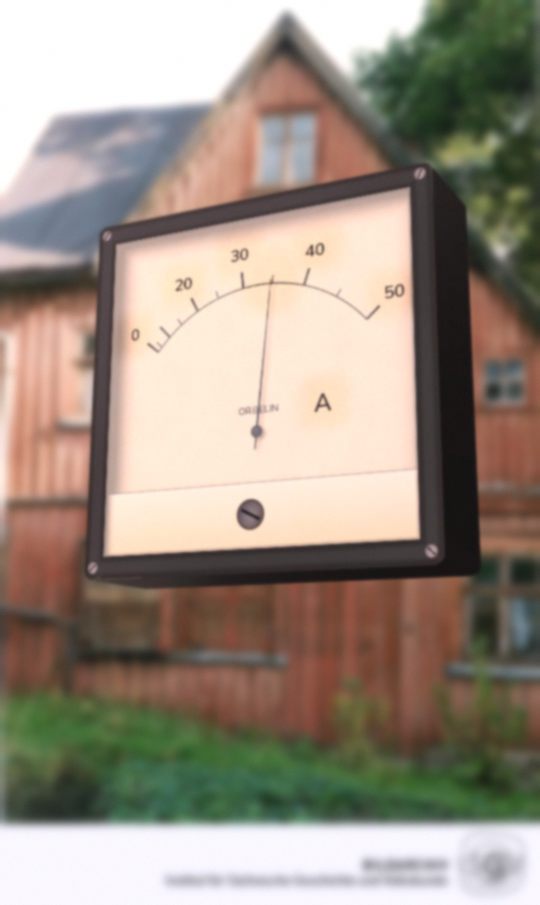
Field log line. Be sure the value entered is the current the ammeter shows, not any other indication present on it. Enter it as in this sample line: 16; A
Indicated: 35; A
